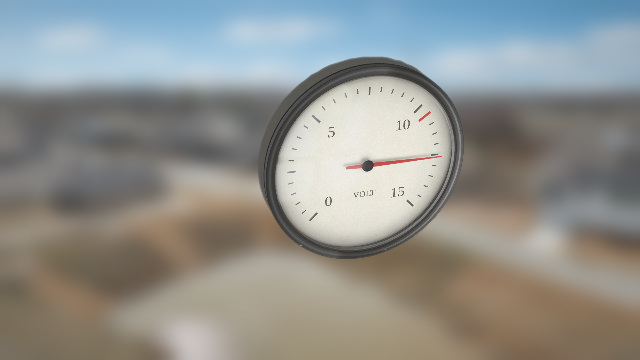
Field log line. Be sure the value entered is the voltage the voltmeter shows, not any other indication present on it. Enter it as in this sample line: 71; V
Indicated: 12.5; V
